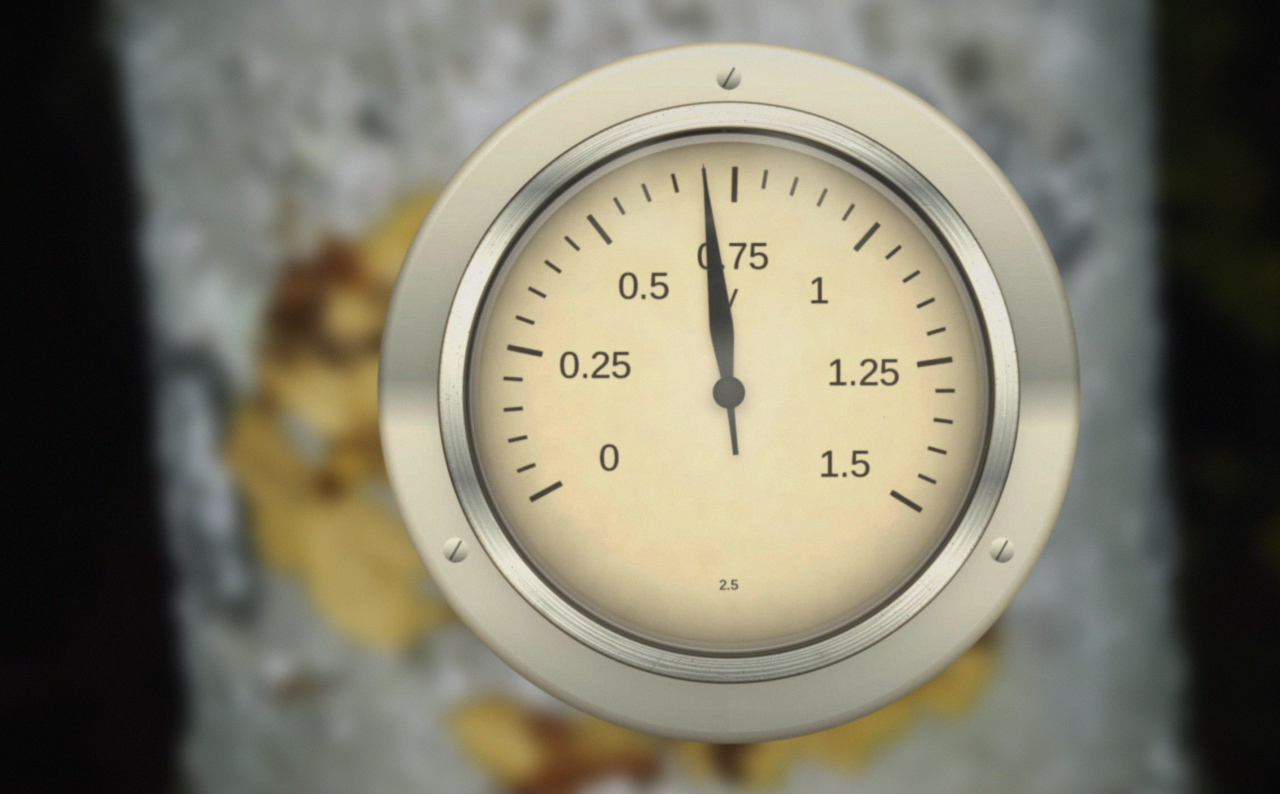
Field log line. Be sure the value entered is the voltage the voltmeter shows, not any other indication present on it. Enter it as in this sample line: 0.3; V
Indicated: 0.7; V
